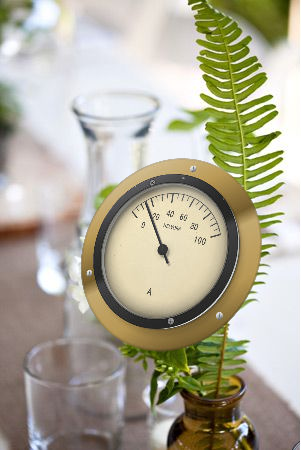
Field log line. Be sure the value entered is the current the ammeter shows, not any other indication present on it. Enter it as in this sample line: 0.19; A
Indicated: 15; A
